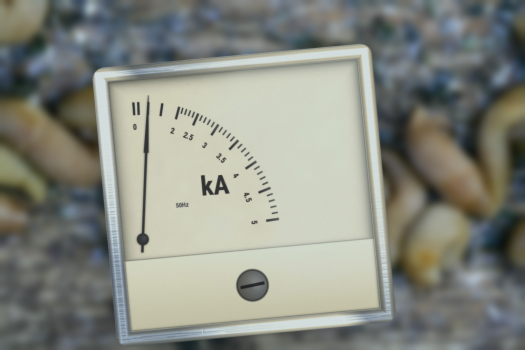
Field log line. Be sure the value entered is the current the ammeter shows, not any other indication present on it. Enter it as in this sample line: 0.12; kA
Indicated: 1; kA
